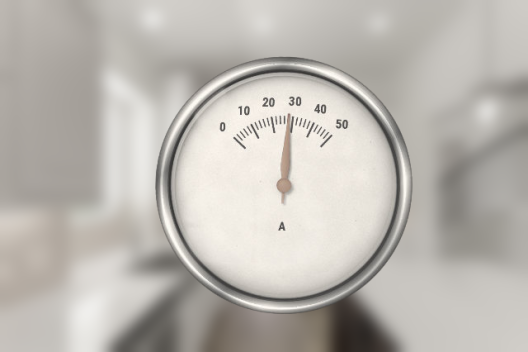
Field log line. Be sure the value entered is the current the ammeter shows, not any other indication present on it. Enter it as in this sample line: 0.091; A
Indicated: 28; A
